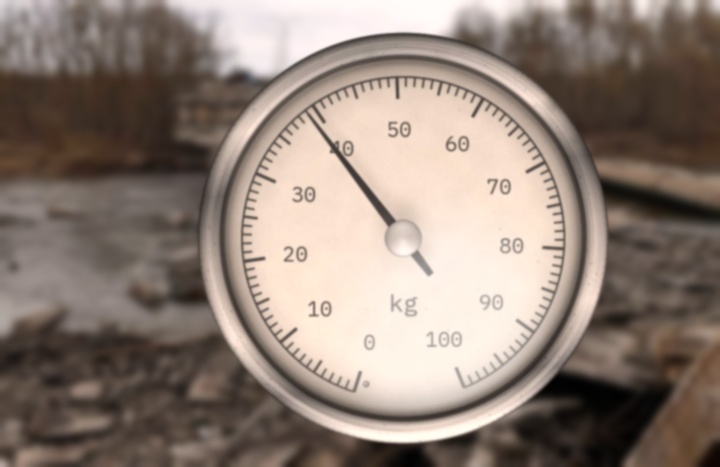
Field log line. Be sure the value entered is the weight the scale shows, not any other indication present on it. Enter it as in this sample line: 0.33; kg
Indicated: 39; kg
